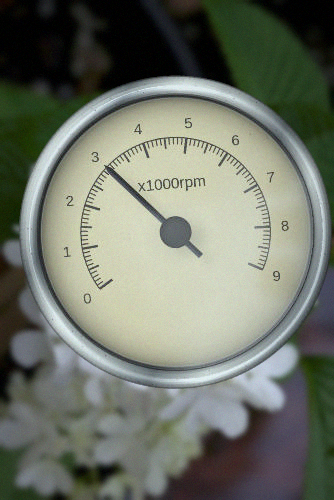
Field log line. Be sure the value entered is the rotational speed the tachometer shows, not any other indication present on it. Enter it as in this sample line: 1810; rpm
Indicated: 3000; rpm
